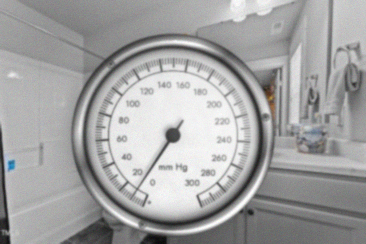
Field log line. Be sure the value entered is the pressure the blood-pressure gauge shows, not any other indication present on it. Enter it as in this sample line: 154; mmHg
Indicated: 10; mmHg
